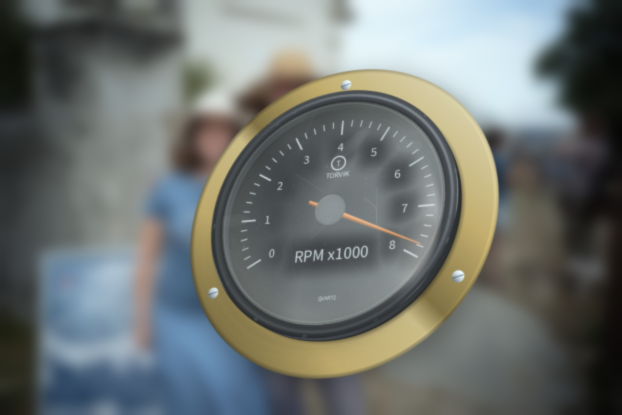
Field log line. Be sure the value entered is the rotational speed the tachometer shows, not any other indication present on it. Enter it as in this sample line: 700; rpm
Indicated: 7800; rpm
